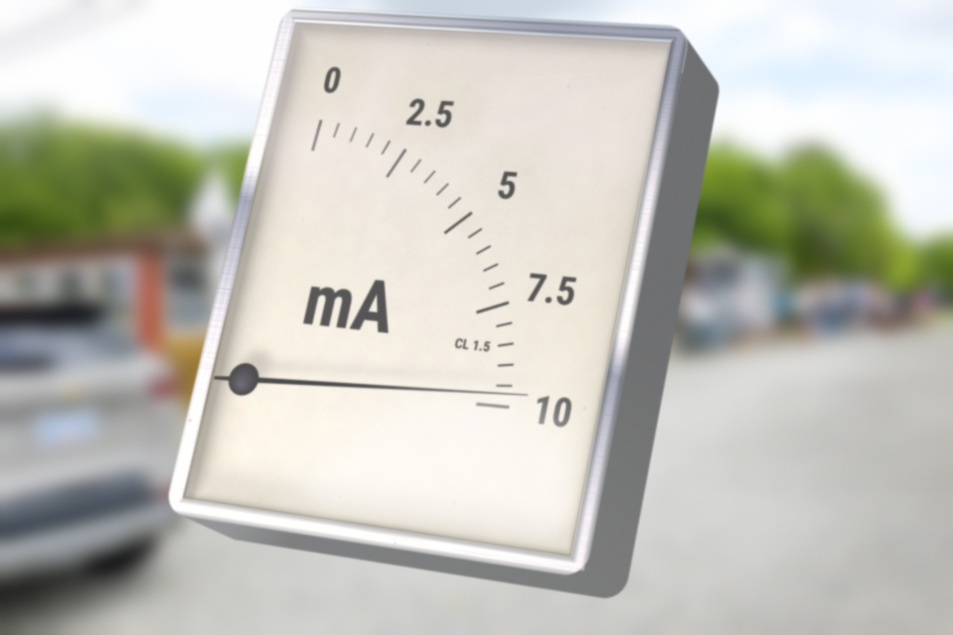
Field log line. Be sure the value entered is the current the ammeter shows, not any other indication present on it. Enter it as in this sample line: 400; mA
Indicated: 9.75; mA
